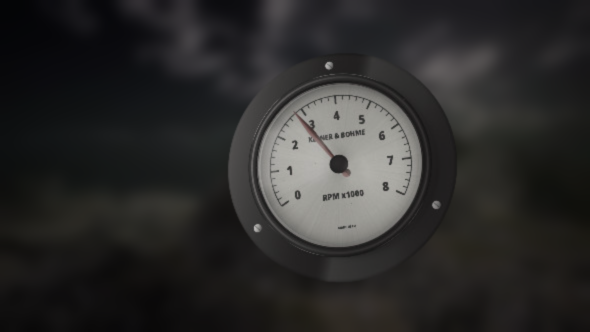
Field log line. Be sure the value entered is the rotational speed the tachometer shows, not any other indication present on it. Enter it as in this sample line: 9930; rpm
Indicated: 2800; rpm
